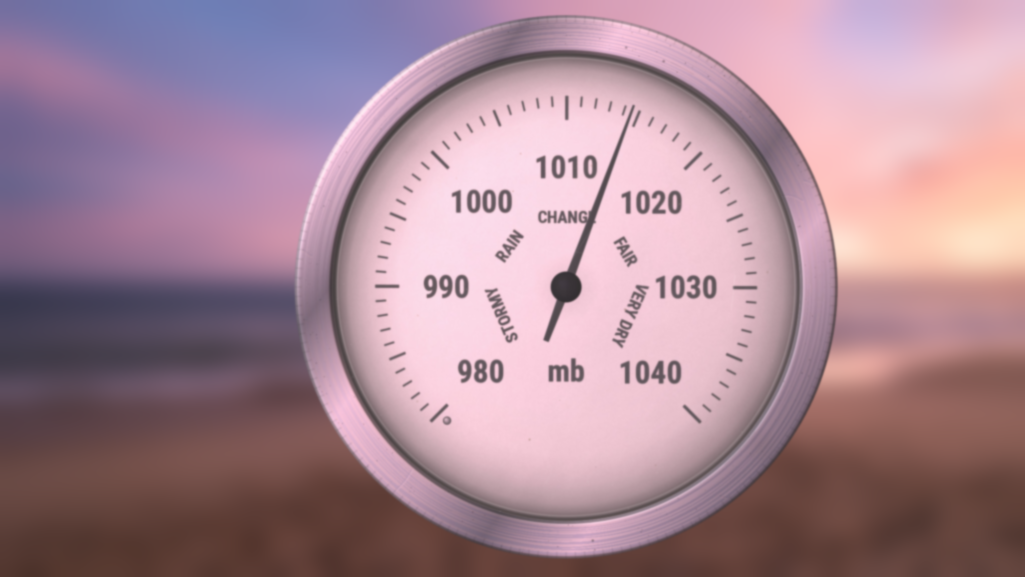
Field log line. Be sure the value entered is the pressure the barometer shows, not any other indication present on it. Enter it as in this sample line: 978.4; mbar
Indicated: 1014.5; mbar
